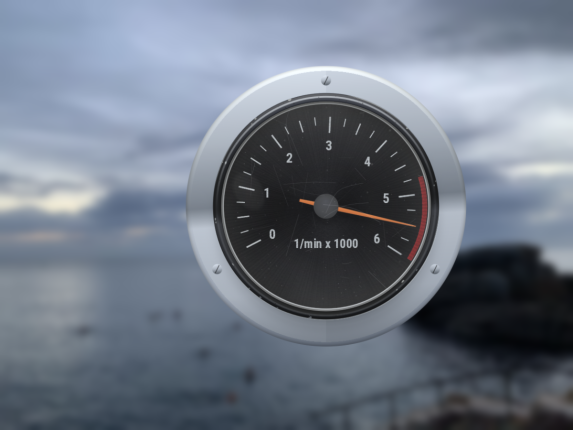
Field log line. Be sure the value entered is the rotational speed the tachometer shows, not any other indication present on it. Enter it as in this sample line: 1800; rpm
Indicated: 5500; rpm
